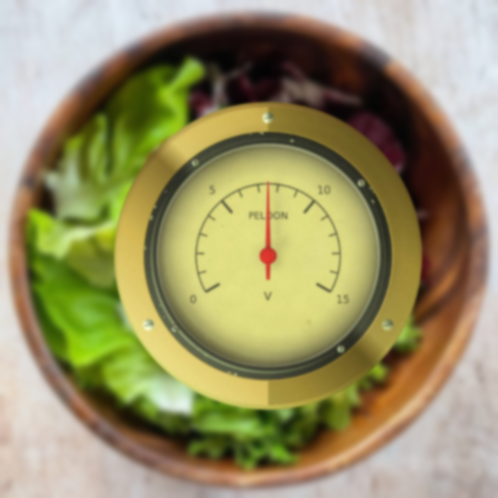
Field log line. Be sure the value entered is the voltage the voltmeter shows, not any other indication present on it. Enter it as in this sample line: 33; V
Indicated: 7.5; V
